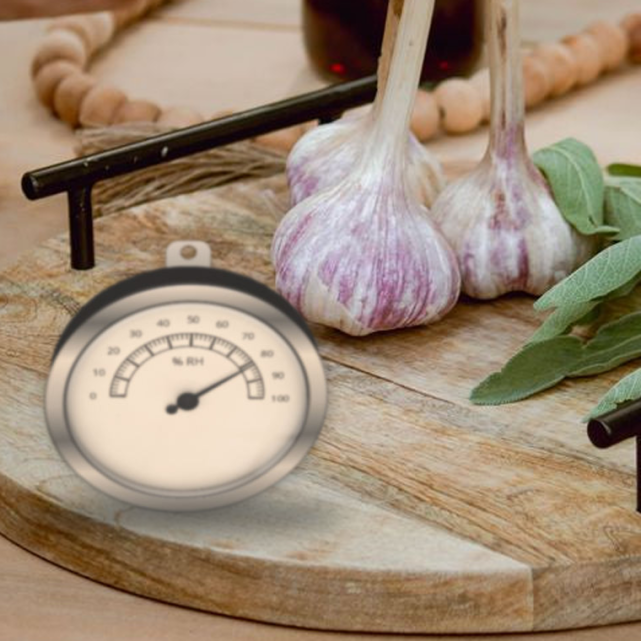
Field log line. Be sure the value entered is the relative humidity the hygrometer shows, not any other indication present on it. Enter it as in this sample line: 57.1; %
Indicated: 80; %
